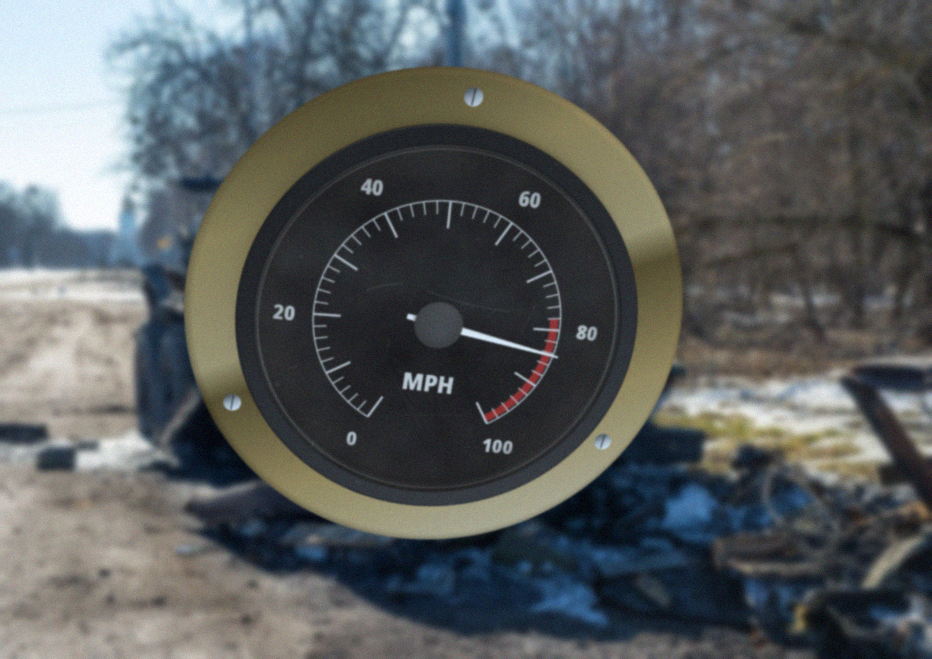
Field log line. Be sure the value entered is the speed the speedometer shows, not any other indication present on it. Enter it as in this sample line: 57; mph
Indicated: 84; mph
